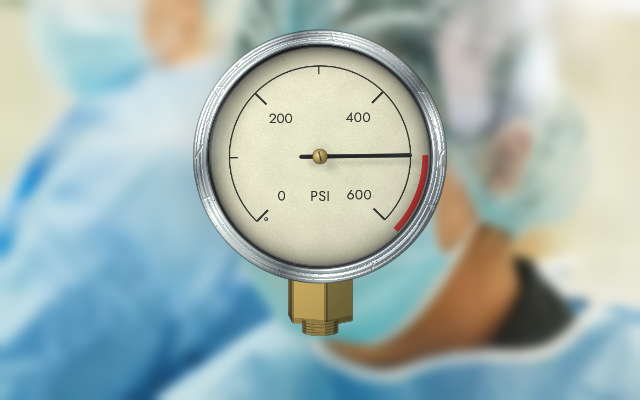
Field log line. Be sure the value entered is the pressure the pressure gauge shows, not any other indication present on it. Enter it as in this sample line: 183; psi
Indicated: 500; psi
